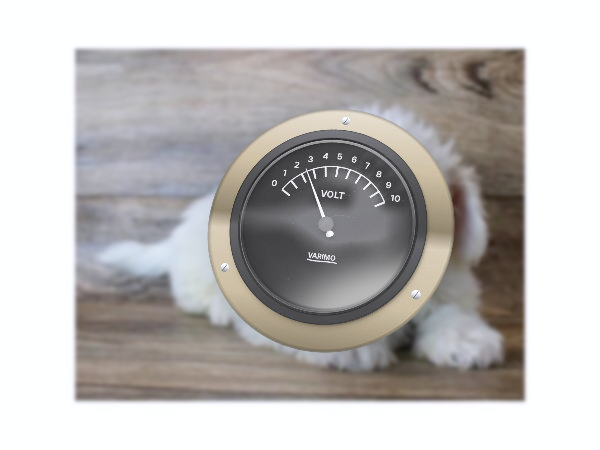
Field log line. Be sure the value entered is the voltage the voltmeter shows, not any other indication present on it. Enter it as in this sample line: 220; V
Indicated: 2.5; V
